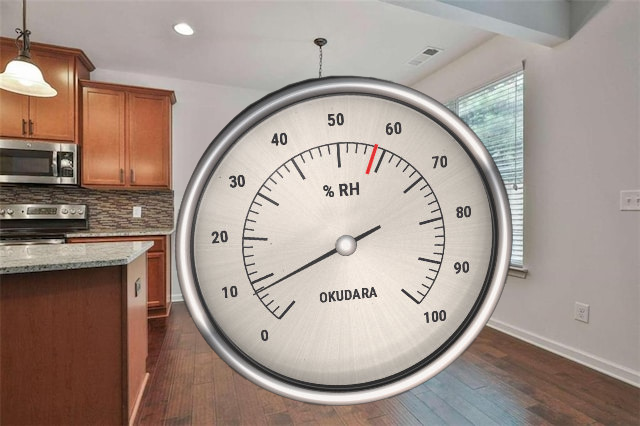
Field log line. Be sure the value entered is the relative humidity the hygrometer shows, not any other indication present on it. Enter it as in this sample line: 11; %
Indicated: 8; %
